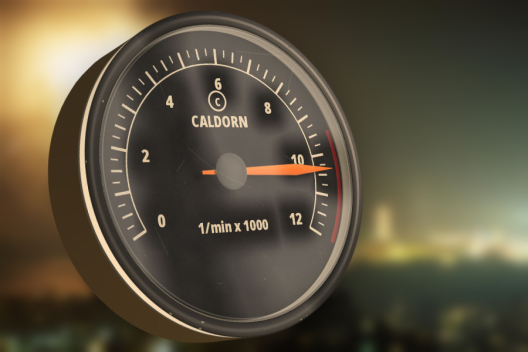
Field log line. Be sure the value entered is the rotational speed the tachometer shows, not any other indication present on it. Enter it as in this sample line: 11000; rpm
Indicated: 10375; rpm
